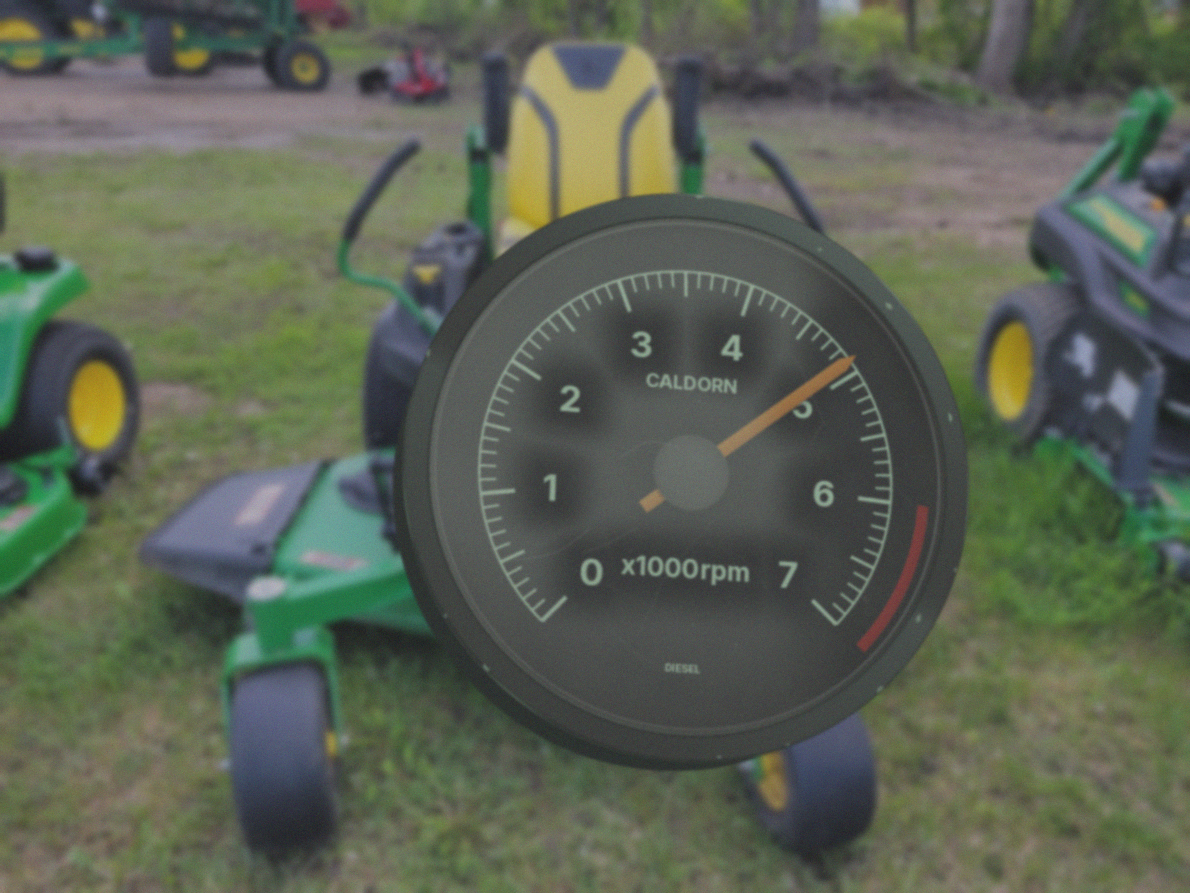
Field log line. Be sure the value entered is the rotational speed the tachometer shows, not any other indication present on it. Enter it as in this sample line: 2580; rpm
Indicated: 4900; rpm
